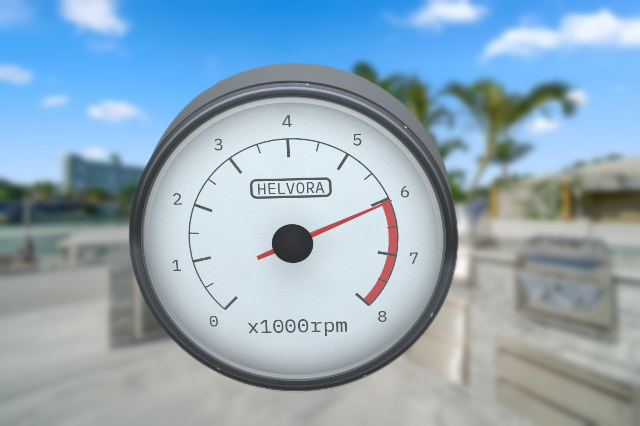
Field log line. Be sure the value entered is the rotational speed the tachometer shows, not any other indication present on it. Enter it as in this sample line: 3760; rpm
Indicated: 6000; rpm
